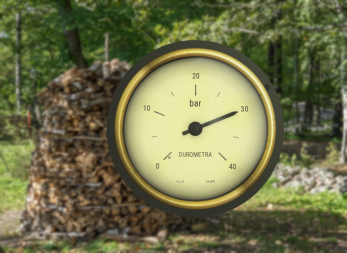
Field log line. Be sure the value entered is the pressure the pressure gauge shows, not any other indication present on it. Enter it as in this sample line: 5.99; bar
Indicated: 30; bar
